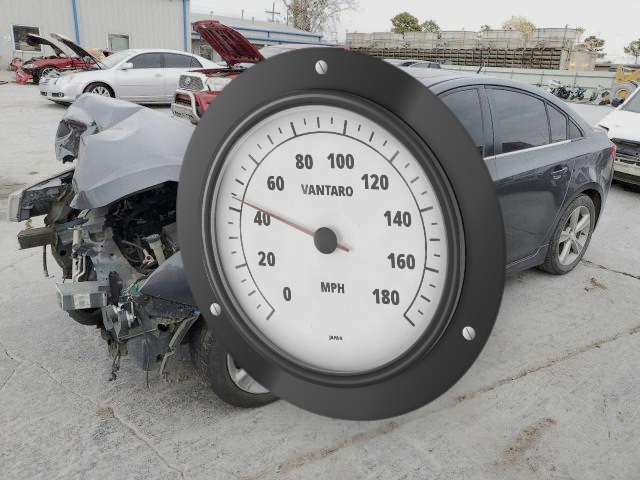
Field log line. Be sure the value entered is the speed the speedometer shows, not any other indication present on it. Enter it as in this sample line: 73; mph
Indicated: 45; mph
